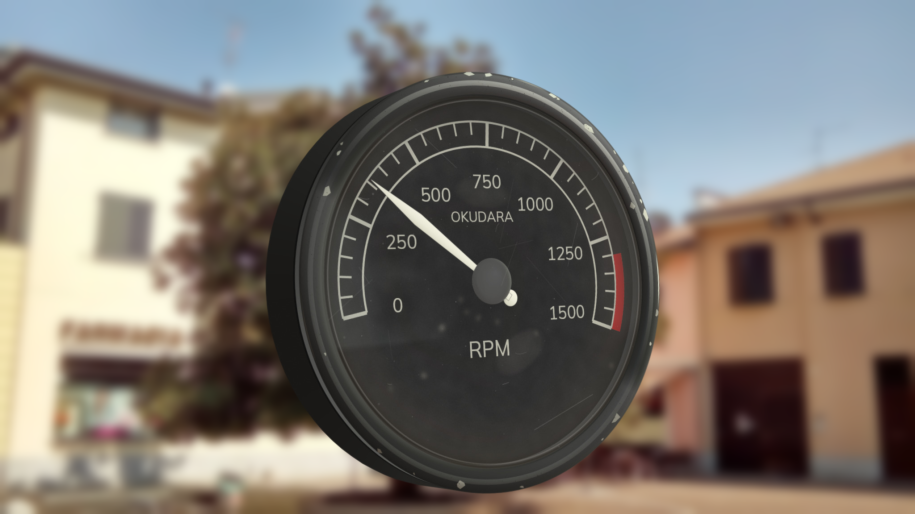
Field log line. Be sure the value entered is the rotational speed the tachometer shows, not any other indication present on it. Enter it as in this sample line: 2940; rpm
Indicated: 350; rpm
